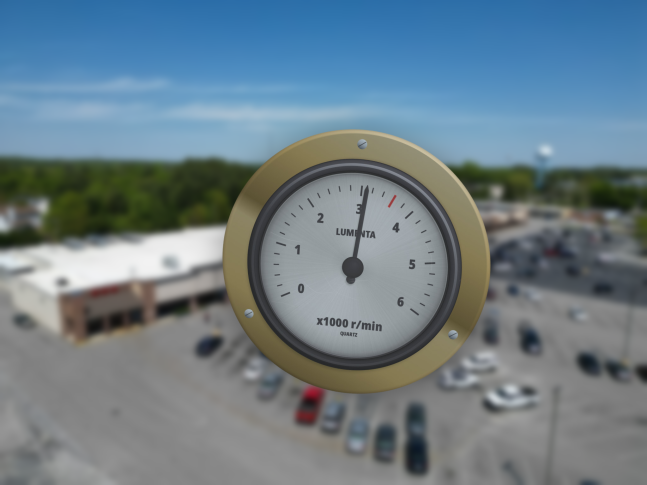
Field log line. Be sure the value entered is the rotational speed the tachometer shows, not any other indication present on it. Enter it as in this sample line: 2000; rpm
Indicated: 3100; rpm
